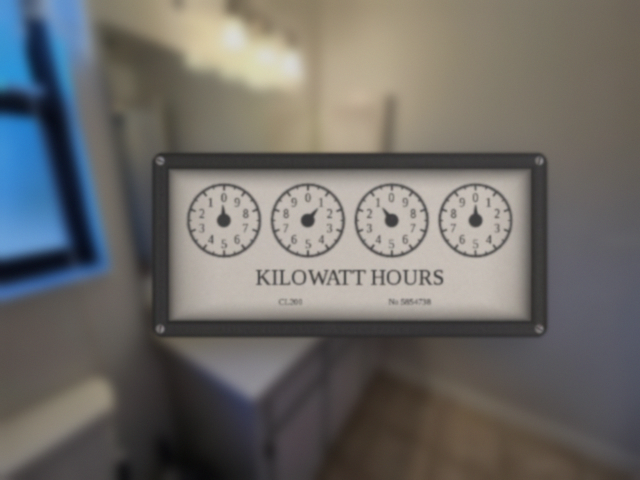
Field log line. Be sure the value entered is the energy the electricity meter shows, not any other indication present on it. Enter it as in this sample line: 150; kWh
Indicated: 110; kWh
